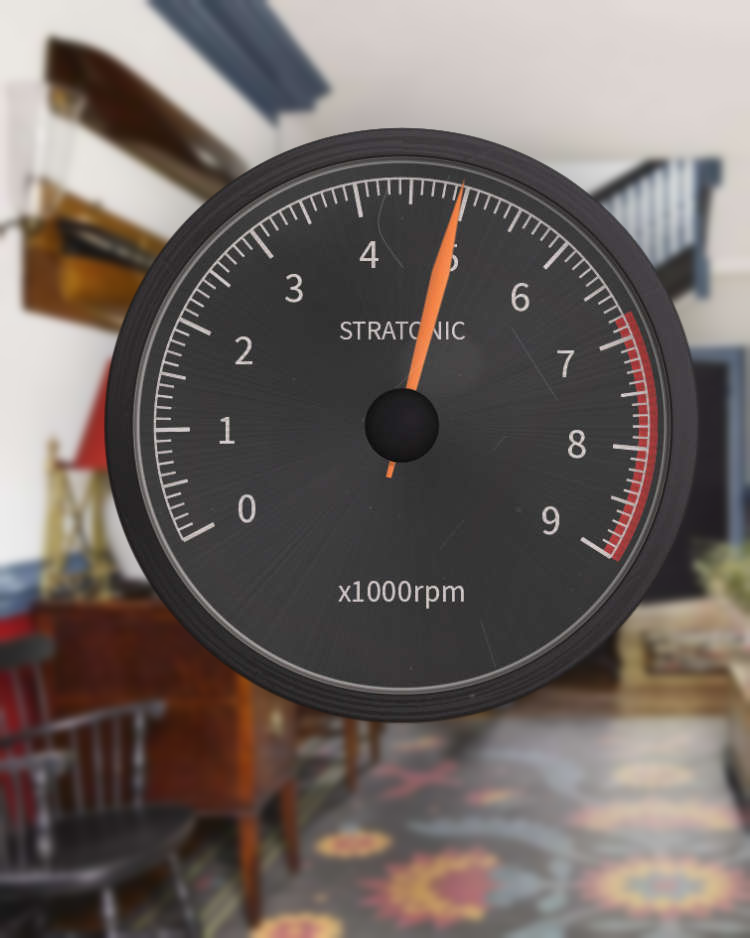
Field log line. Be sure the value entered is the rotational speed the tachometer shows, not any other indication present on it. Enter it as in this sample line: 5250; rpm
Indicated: 4950; rpm
